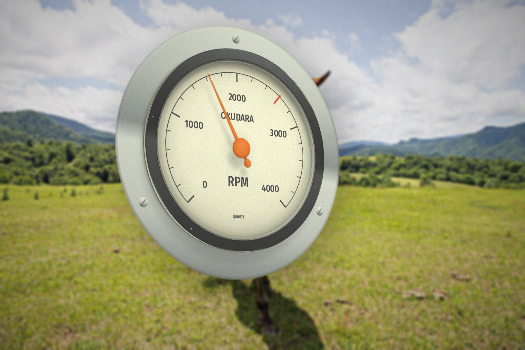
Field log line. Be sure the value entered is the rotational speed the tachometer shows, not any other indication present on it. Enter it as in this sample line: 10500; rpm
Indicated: 1600; rpm
